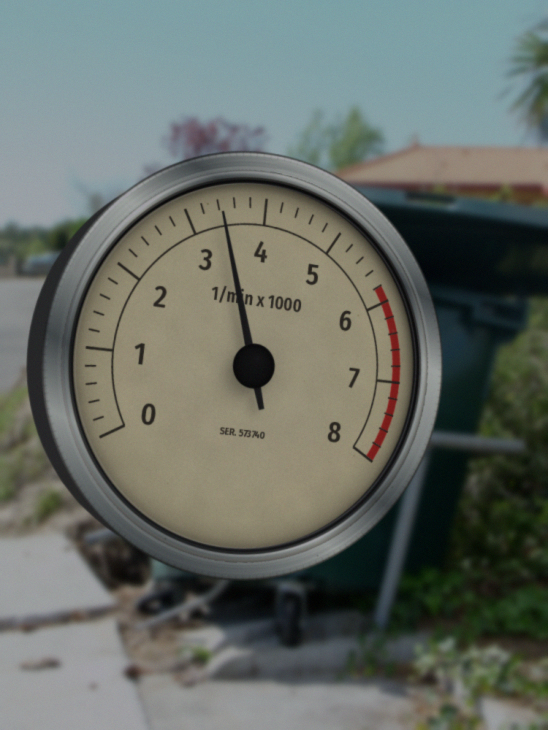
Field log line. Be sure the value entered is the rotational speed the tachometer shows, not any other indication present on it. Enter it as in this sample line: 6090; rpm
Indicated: 3400; rpm
